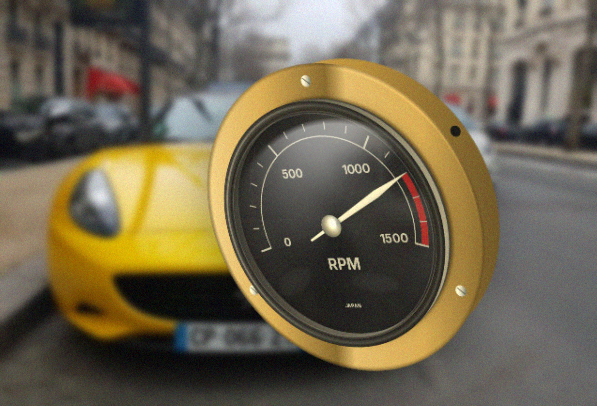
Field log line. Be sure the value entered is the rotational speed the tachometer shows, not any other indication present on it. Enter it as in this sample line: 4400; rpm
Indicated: 1200; rpm
